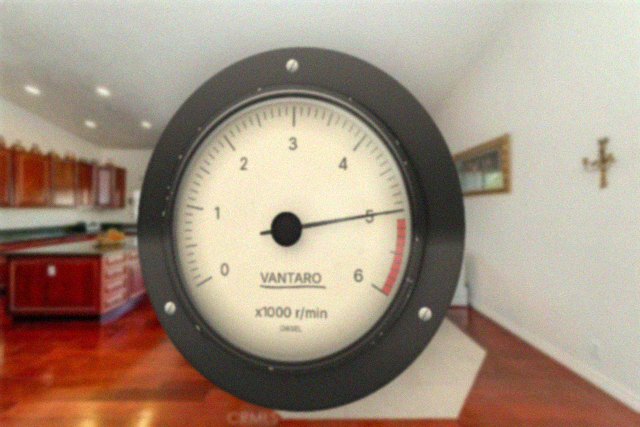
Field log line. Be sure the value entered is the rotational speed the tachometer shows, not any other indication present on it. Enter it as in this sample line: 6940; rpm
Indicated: 5000; rpm
